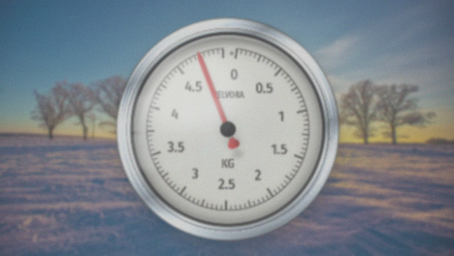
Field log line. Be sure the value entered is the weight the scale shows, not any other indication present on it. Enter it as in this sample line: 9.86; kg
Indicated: 4.75; kg
